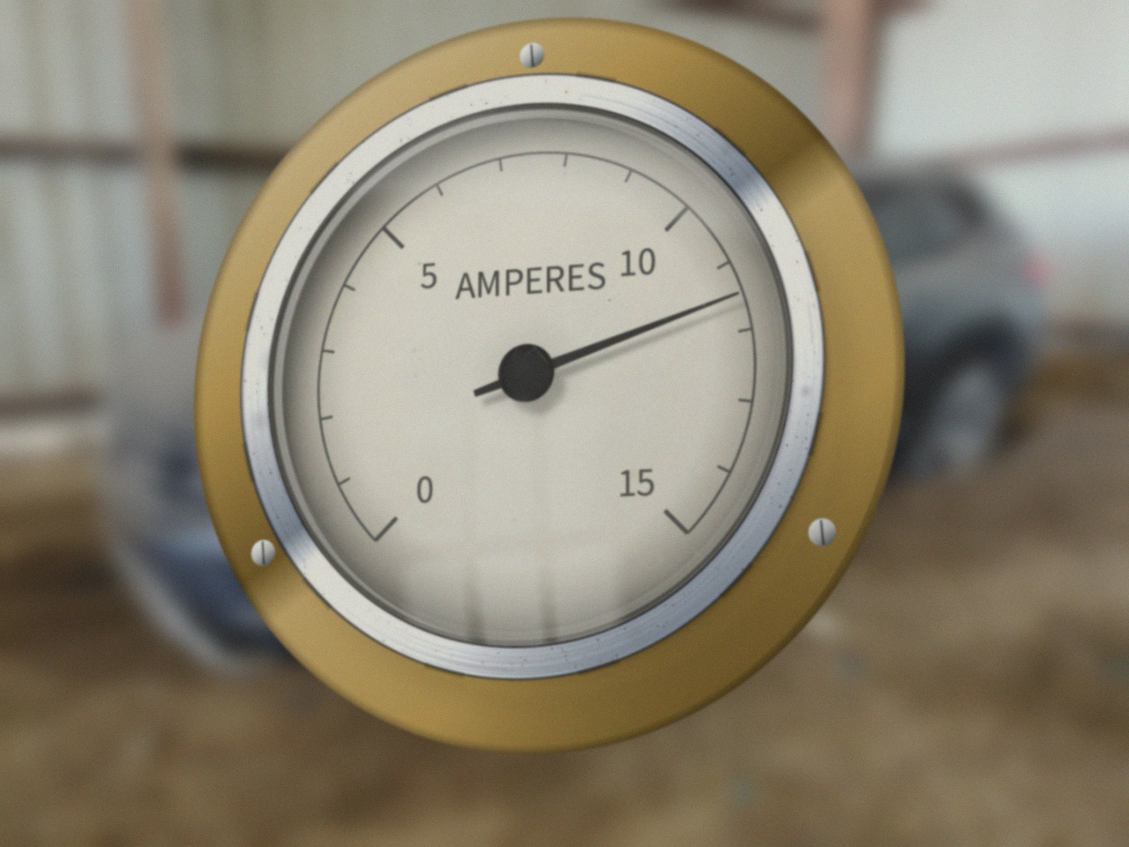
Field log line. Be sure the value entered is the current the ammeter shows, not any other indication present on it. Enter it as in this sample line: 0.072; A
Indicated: 11.5; A
